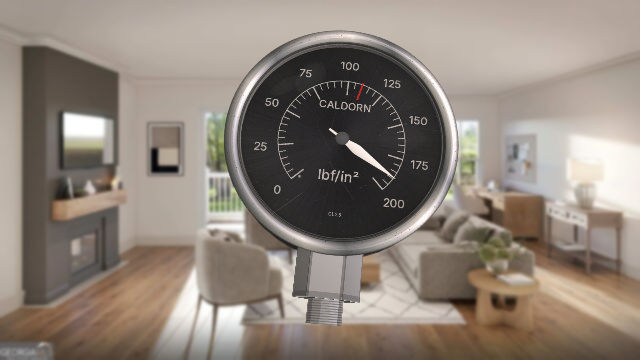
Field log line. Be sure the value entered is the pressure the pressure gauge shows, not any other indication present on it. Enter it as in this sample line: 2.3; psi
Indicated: 190; psi
